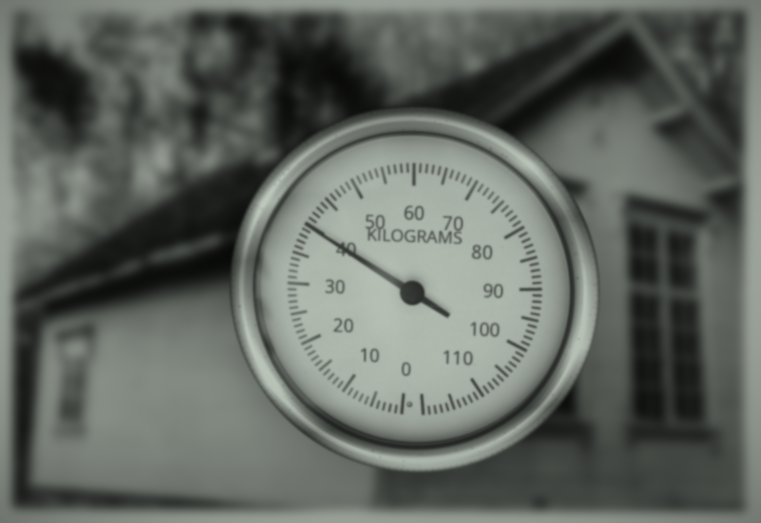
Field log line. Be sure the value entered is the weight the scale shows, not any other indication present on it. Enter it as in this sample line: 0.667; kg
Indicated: 40; kg
